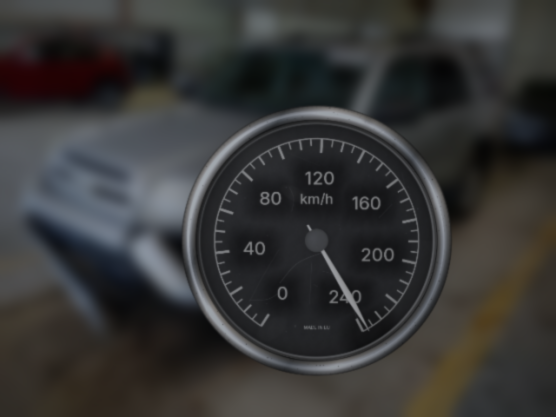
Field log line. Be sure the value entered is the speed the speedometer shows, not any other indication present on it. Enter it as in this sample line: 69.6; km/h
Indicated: 237.5; km/h
